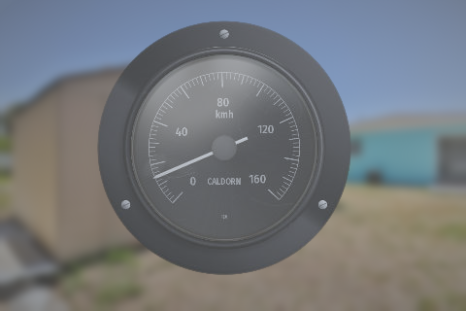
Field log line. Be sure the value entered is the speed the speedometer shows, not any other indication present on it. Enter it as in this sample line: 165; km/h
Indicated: 14; km/h
